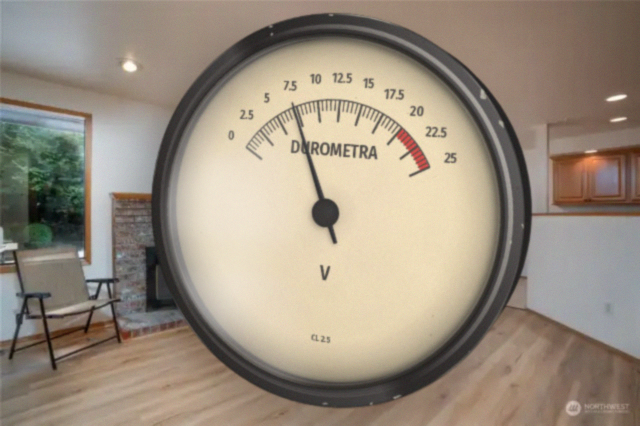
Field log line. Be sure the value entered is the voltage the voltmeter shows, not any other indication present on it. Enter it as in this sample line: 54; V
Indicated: 7.5; V
